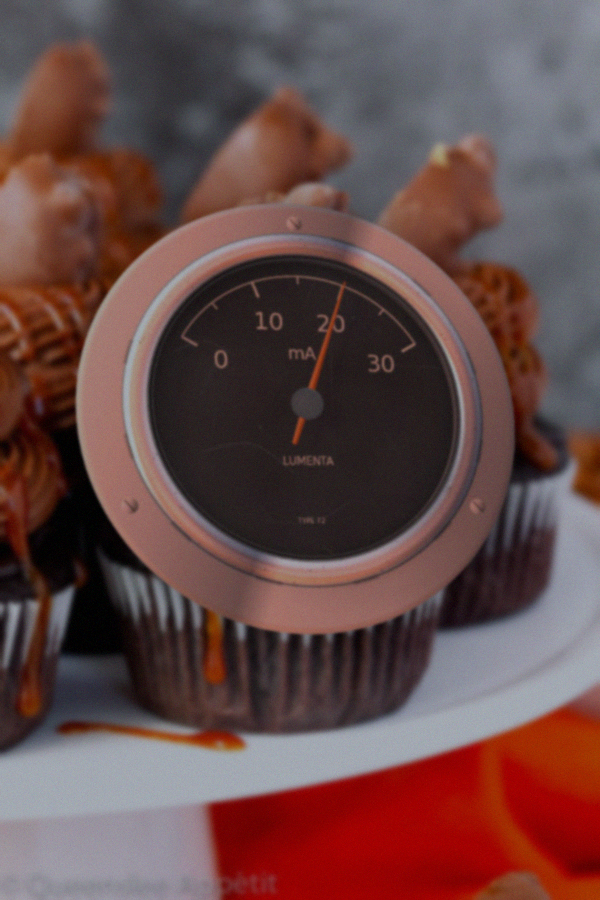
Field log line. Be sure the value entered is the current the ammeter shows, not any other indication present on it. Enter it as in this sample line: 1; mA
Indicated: 20; mA
